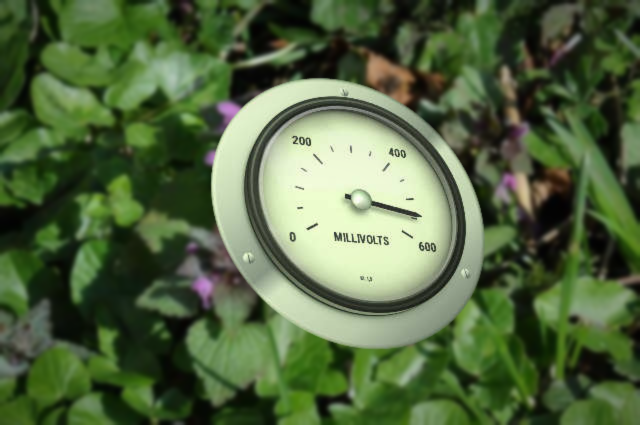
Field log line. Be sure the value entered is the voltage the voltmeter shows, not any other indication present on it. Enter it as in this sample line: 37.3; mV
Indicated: 550; mV
